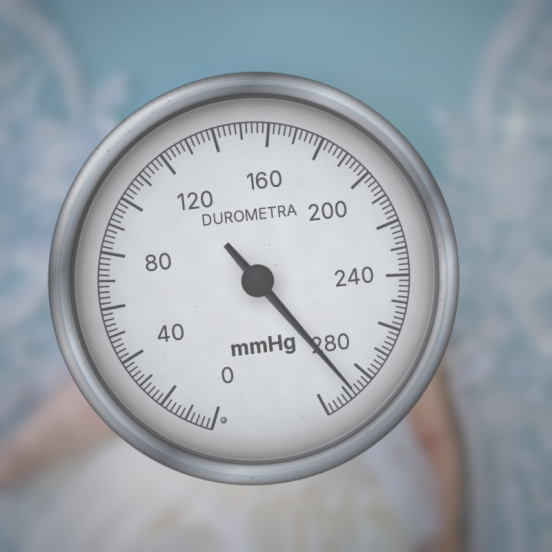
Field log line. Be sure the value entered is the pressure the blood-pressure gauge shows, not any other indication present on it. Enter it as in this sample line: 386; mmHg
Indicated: 288; mmHg
